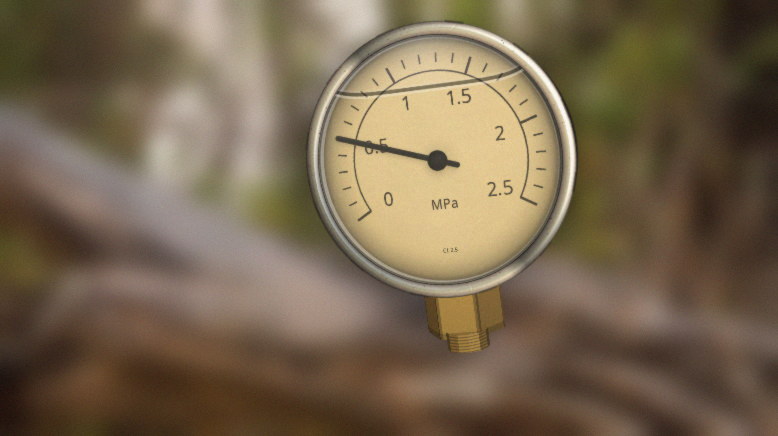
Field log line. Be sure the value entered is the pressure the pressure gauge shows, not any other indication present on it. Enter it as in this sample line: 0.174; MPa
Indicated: 0.5; MPa
